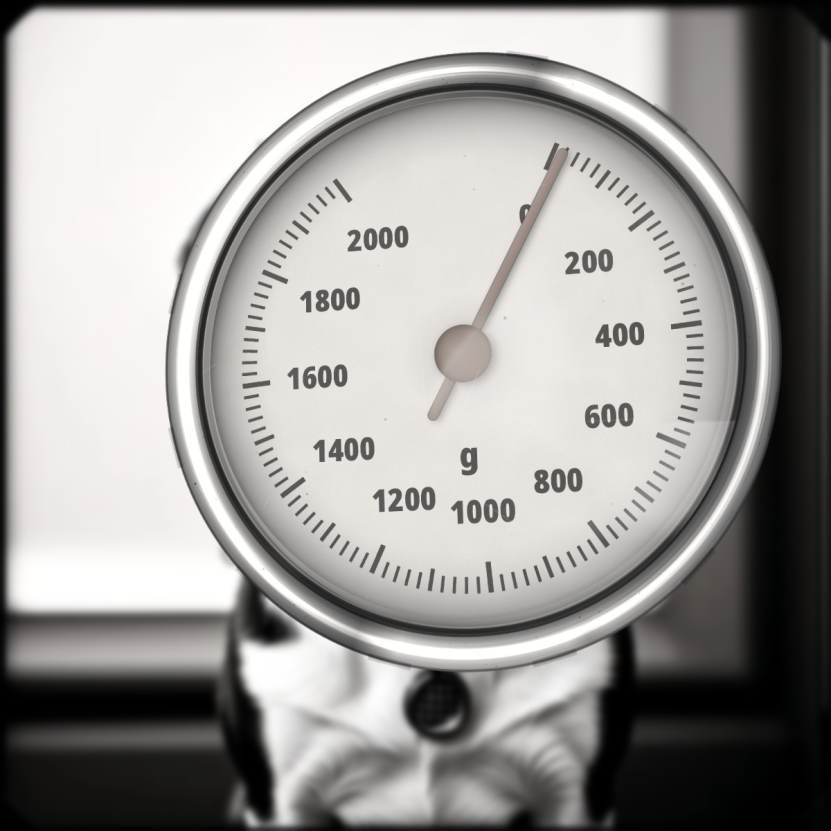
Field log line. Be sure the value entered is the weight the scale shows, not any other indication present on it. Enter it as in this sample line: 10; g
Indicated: 20; g
